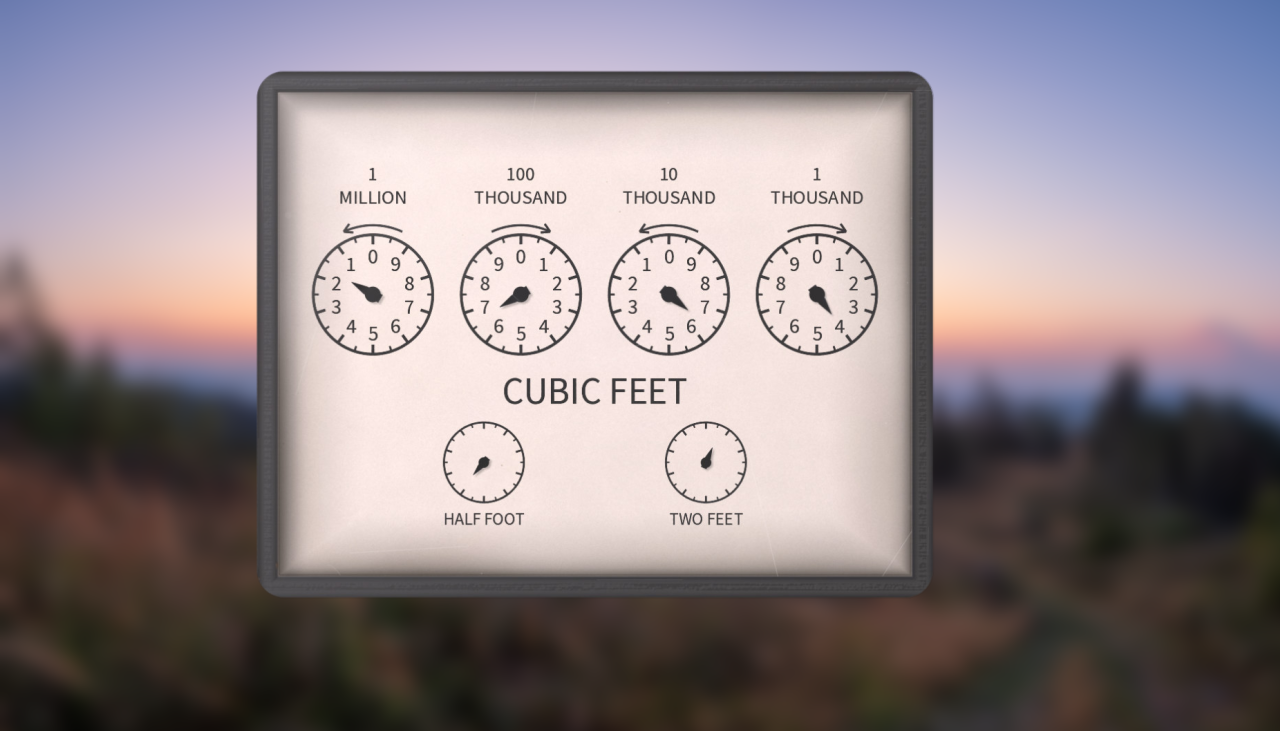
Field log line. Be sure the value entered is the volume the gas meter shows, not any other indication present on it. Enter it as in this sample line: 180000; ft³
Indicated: 166400; ft³
